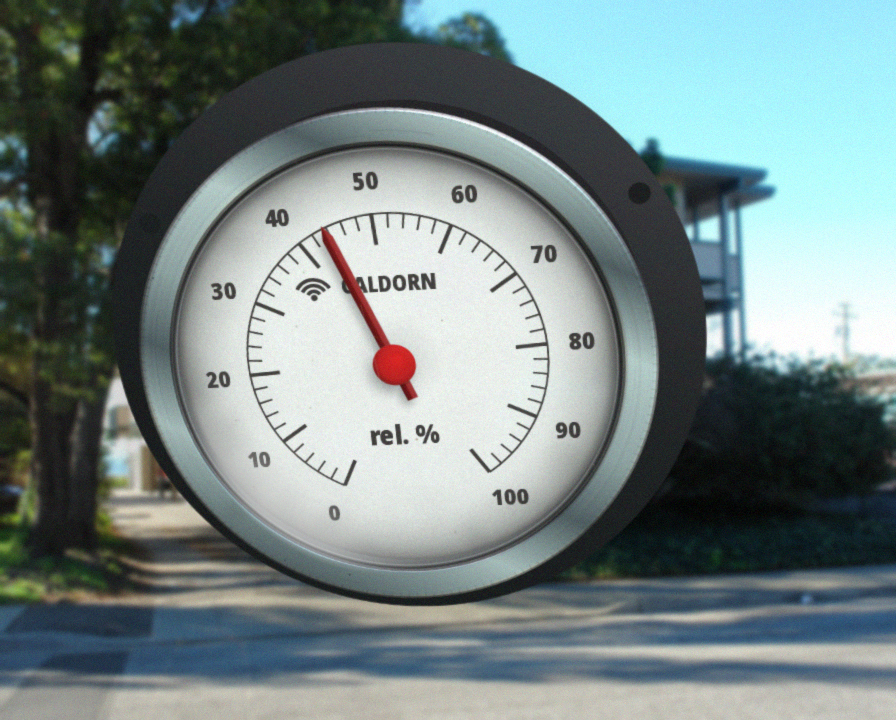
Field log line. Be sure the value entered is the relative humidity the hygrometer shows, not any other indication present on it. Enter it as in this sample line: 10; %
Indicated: 44; %
